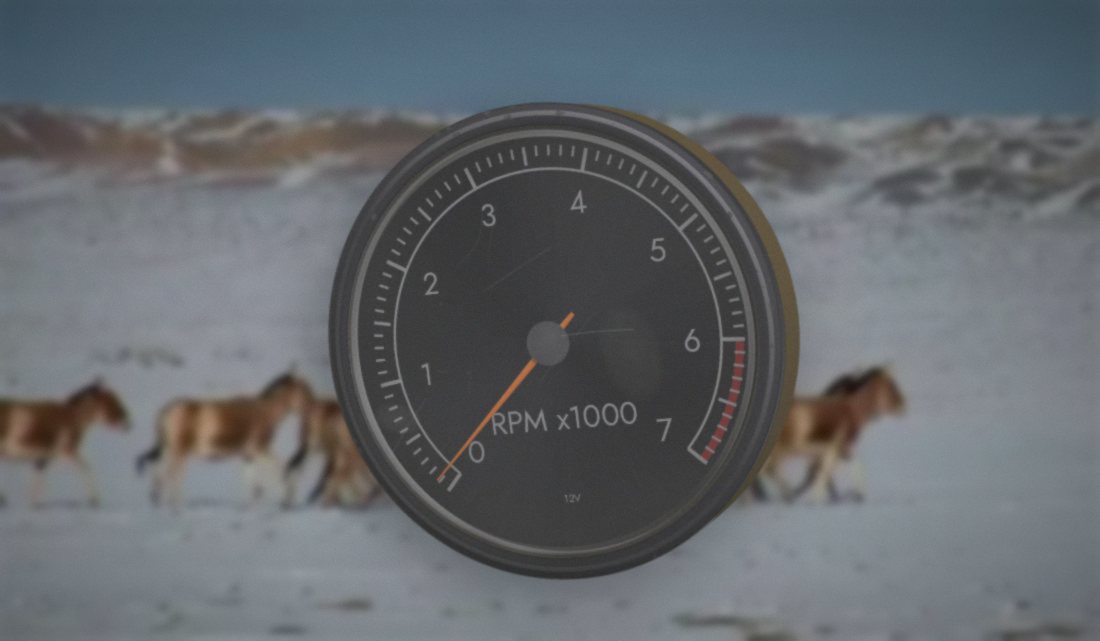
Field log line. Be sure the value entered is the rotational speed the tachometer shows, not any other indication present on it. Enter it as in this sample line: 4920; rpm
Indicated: 100; rpm
